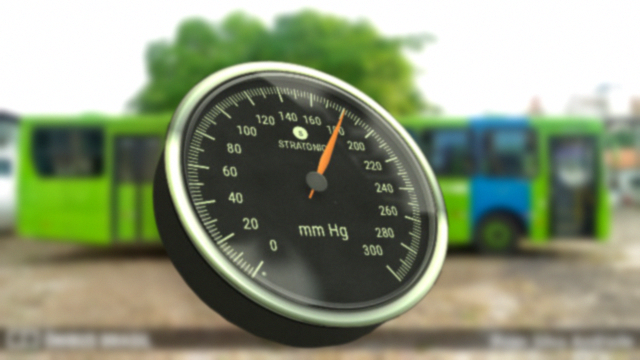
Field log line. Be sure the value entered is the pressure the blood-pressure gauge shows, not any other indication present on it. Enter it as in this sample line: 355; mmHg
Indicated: 180; mmHg
